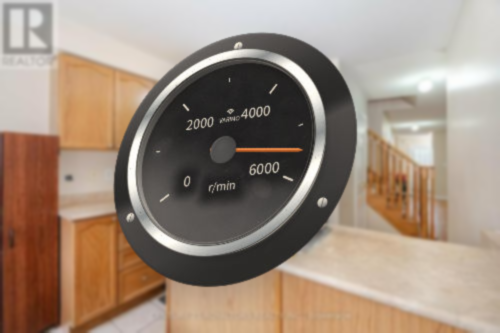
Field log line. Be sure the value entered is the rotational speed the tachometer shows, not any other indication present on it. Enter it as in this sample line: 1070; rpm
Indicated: 5500; rpm
